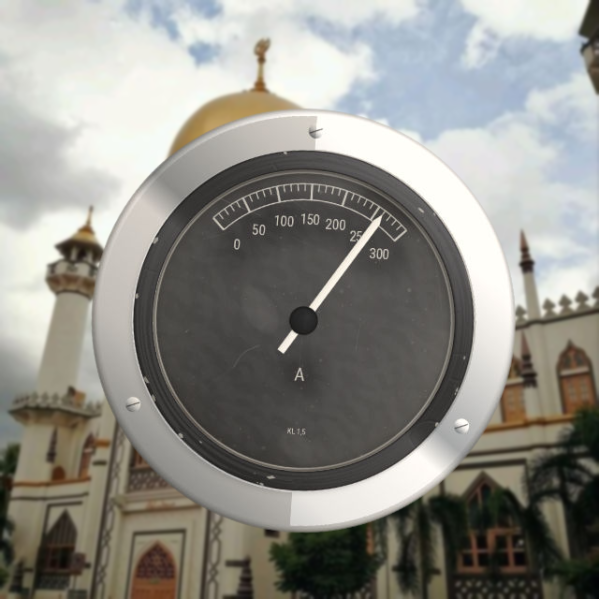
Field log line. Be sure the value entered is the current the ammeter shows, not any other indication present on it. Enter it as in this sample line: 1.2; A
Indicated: 260; A
